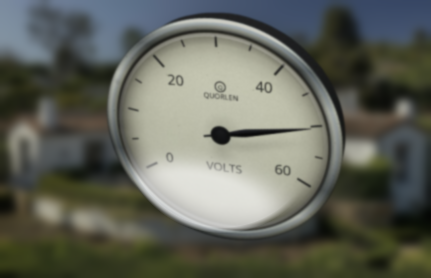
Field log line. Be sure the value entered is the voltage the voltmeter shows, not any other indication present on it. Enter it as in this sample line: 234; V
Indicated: 50; V
